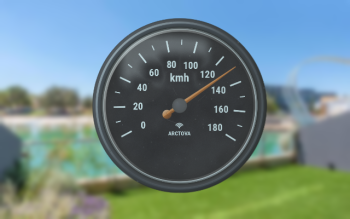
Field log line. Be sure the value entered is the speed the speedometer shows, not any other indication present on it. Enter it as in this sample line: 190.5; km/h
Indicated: 130; km/h
